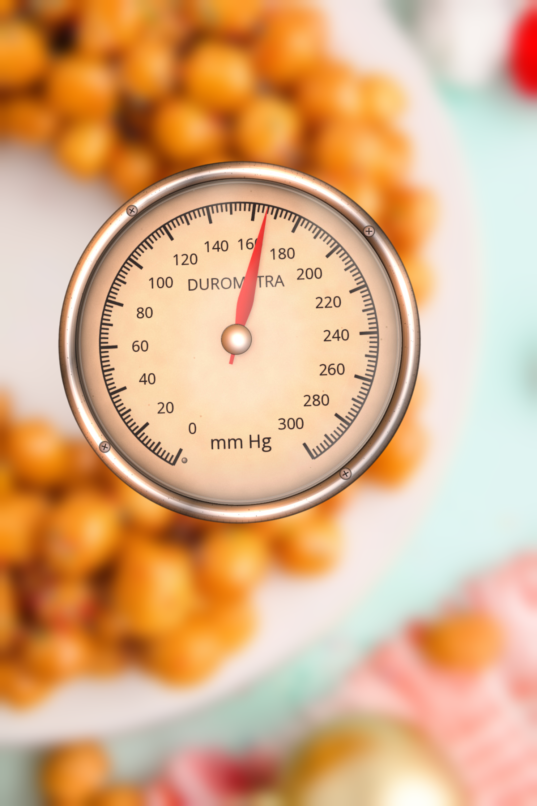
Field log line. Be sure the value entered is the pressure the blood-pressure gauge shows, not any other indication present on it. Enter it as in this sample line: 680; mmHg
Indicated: 166; mmHg
